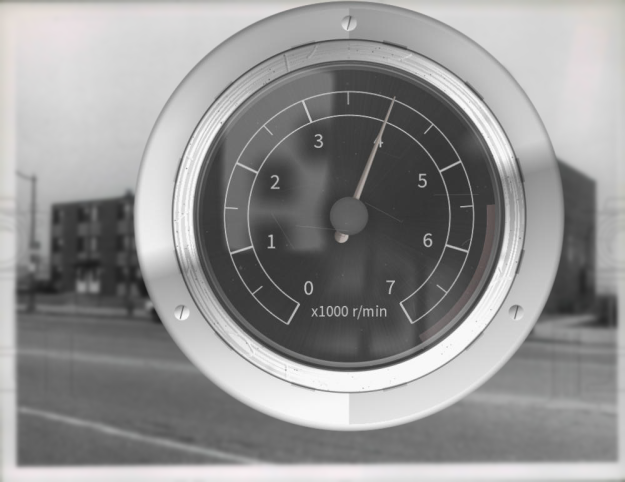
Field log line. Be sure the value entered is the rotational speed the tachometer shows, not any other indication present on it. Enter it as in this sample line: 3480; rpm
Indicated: 4000; rpm
